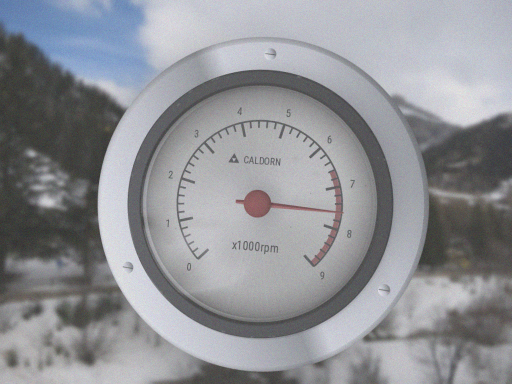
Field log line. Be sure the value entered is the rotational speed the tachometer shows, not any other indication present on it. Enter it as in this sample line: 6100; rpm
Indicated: 7600; rpm
